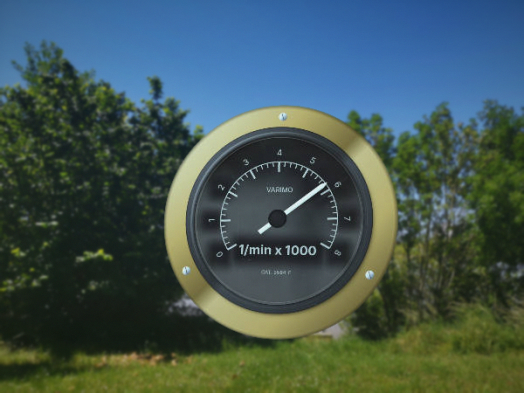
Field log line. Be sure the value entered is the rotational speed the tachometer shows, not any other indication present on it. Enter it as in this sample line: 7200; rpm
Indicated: 5800; rpm
